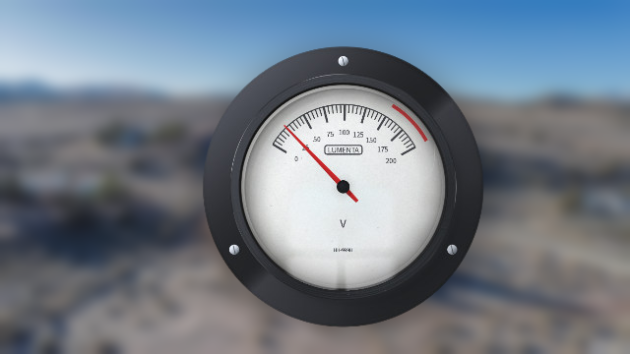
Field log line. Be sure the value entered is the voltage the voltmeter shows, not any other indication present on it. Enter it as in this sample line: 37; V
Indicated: 25; V
